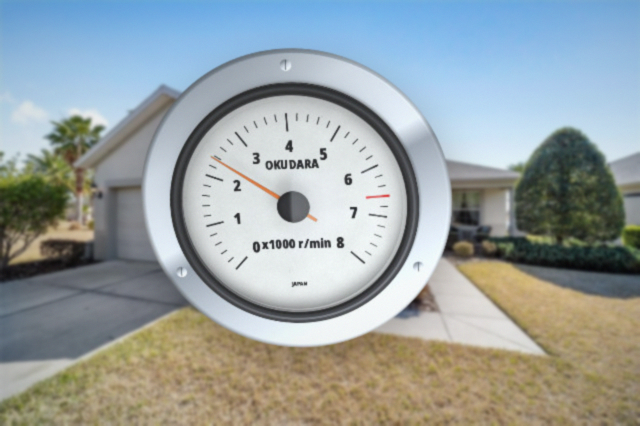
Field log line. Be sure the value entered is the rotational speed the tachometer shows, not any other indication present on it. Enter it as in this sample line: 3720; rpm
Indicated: 2400; rpm
